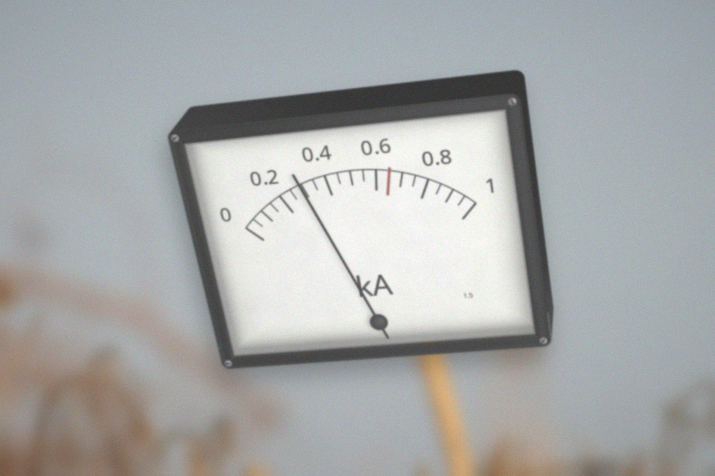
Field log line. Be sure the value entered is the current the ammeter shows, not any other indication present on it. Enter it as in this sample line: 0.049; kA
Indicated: 0.3; kA
